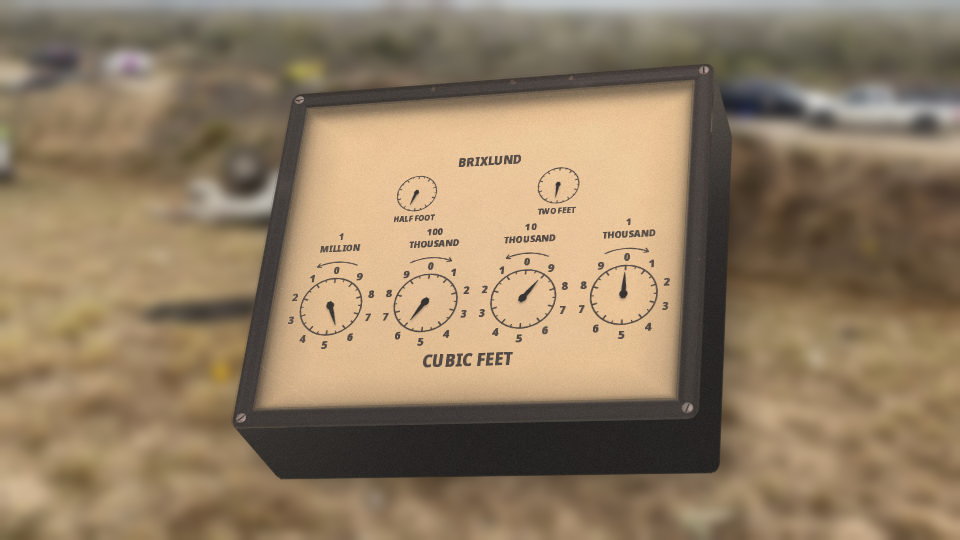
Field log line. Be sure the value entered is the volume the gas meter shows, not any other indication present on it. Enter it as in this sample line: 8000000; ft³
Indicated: 559000; ft³
